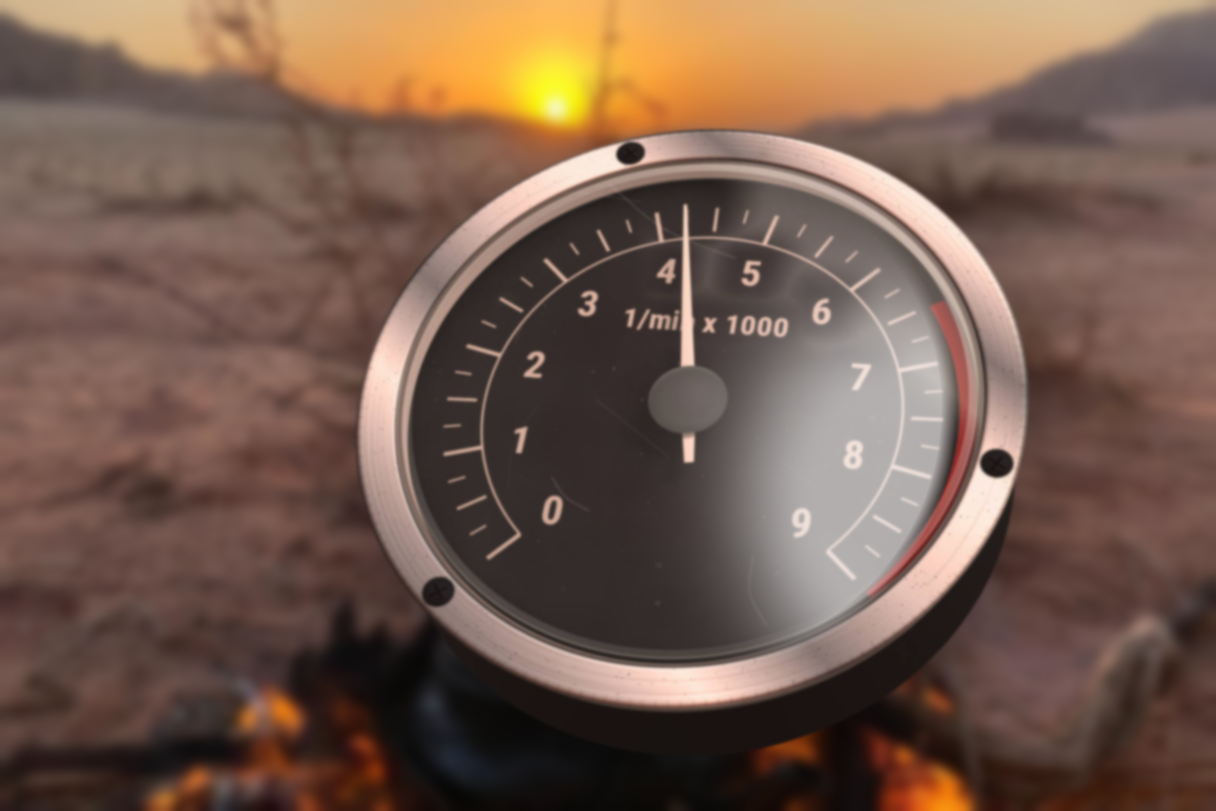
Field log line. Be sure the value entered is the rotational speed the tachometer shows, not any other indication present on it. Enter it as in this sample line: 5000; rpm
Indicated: 4250; rpm
